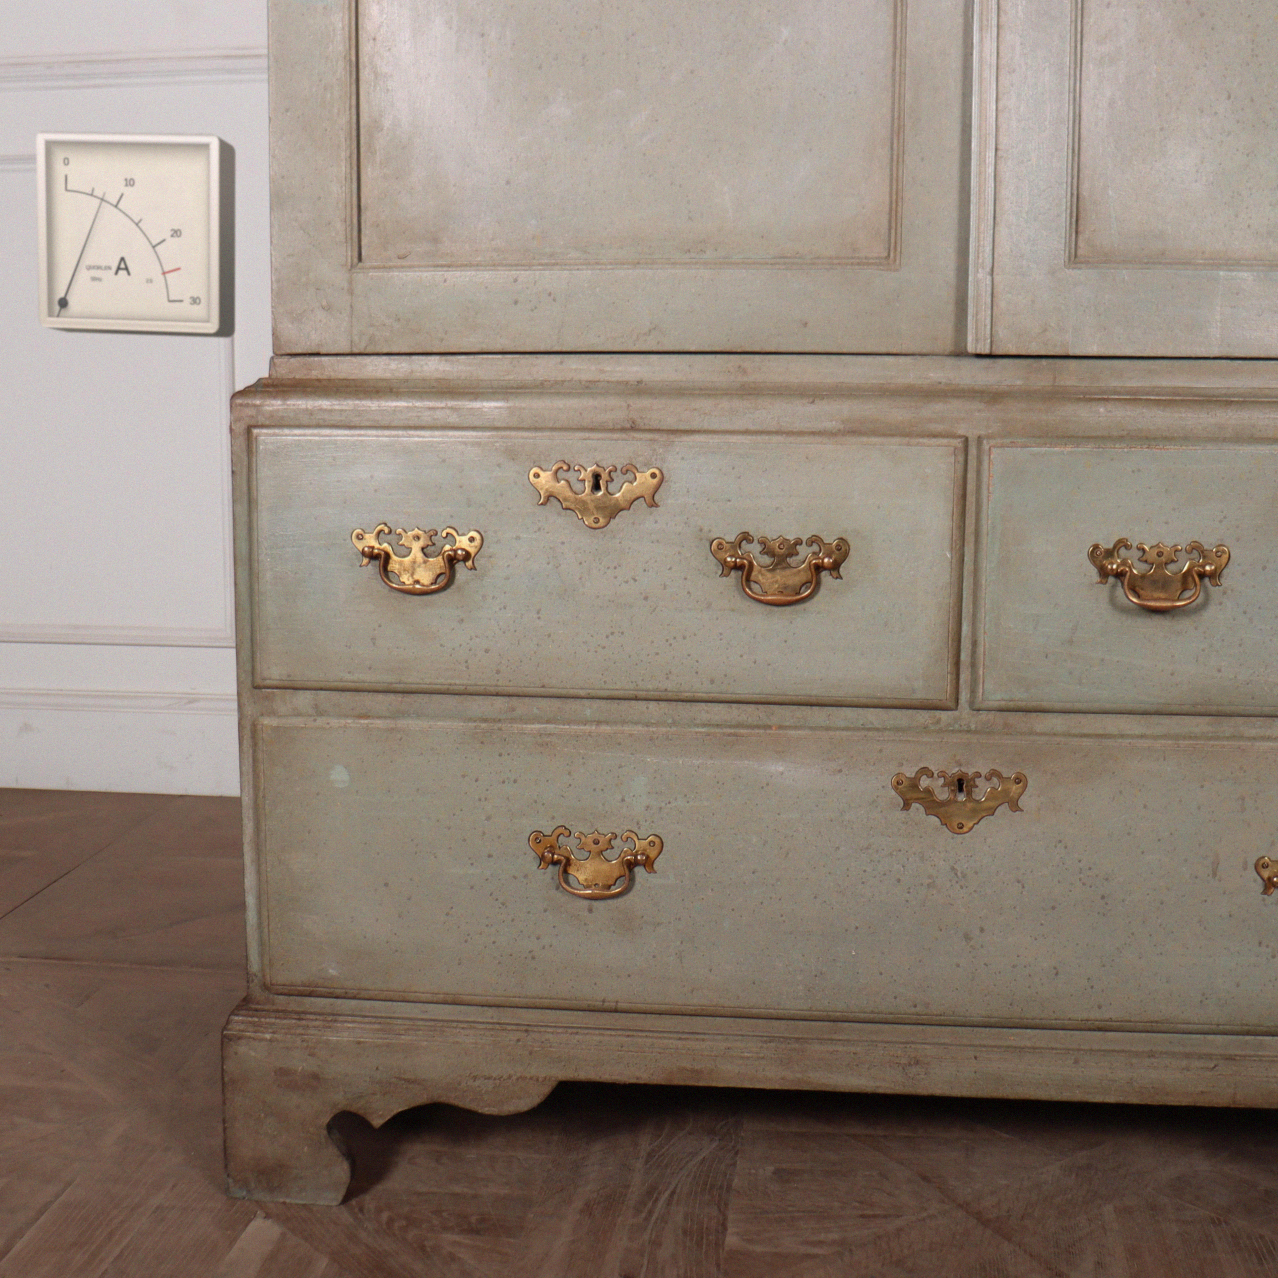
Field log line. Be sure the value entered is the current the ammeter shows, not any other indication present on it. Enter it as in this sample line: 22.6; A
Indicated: 7.5; A
